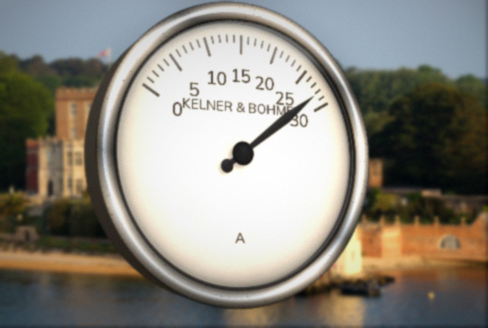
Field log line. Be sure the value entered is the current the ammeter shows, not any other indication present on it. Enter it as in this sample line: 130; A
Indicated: 28; A
